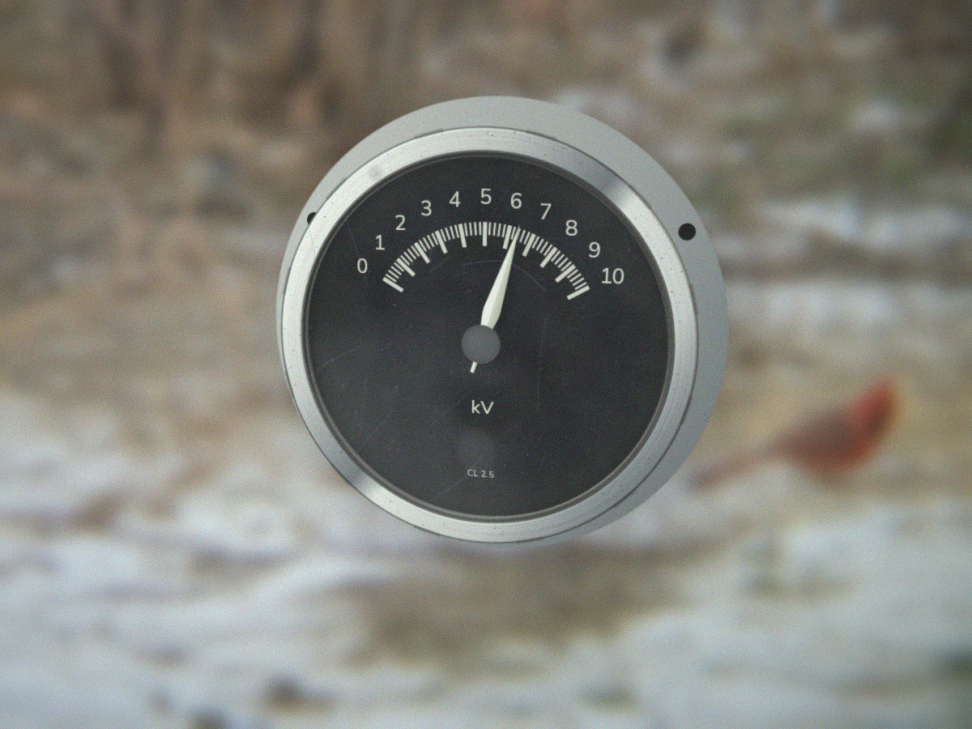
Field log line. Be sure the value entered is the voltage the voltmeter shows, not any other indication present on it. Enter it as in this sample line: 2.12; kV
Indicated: 6.4; kV
